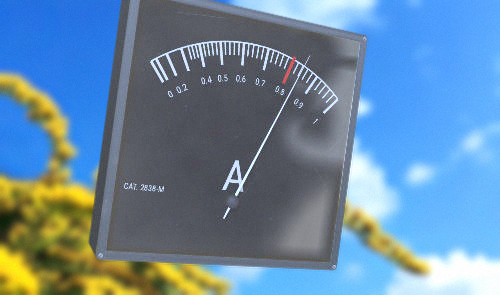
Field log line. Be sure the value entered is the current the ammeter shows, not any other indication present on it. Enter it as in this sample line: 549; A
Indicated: 0.84; A
